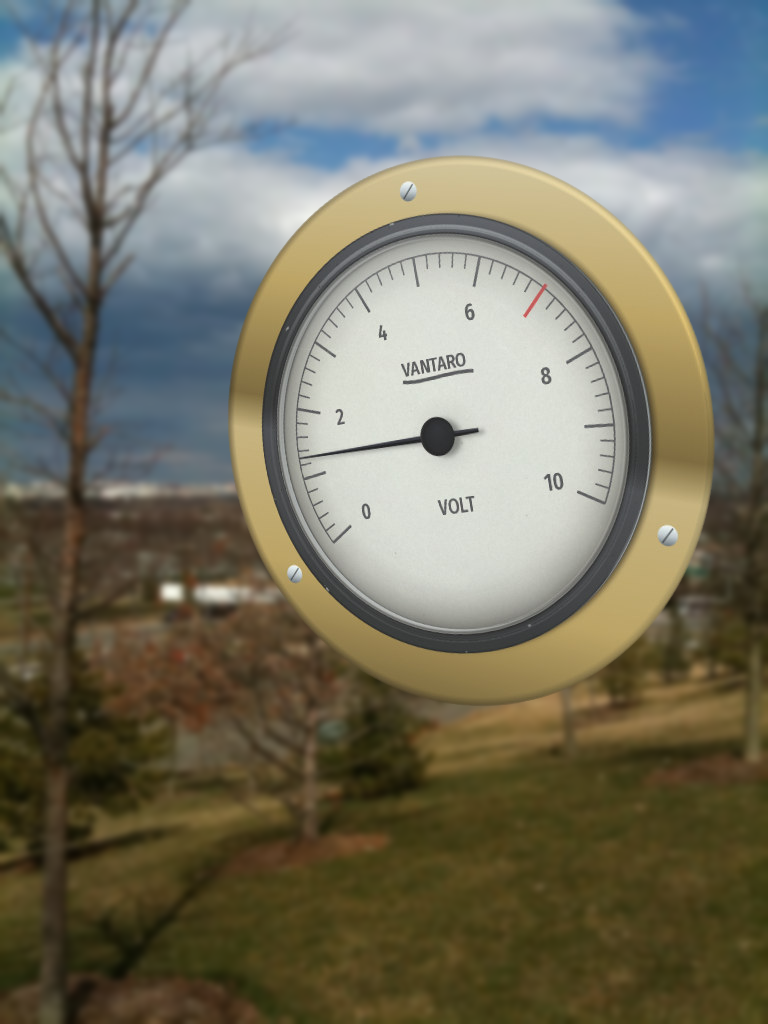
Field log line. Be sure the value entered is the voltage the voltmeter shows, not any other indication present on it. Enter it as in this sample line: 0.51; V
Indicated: 1.3; V
